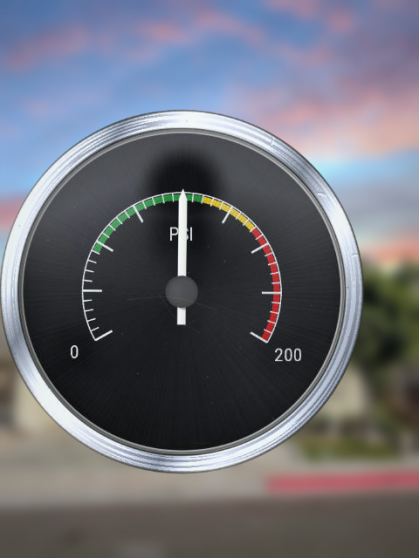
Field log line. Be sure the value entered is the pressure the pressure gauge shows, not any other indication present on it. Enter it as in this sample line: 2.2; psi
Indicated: 100; psi
